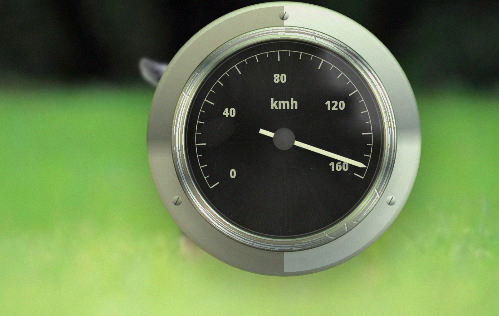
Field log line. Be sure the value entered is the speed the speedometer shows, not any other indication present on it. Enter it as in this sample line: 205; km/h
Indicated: 155; km/h
